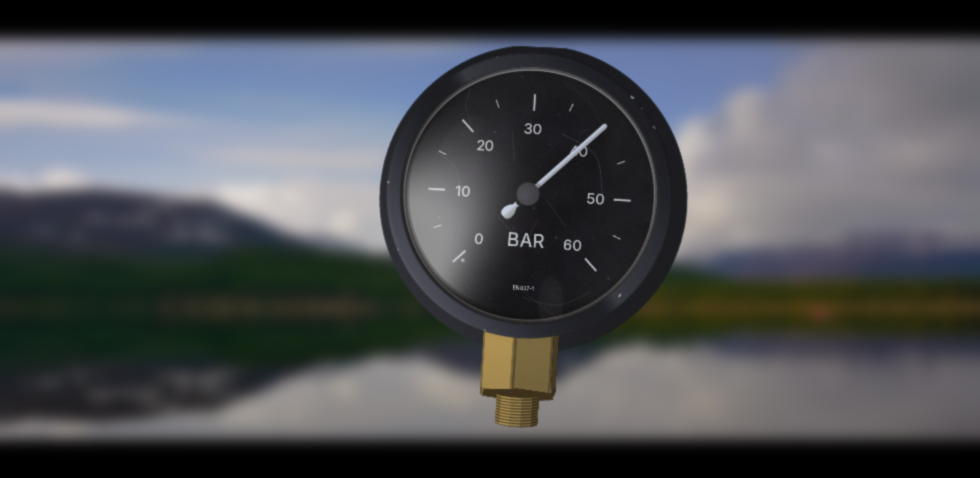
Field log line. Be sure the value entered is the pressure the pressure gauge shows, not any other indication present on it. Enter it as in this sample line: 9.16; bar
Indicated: 40; bar
